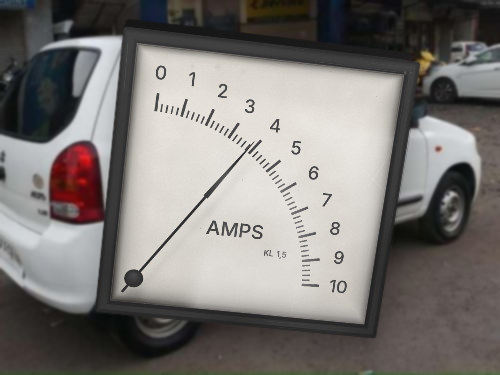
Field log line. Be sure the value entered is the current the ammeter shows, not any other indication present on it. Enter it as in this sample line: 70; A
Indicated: 3.8; A
